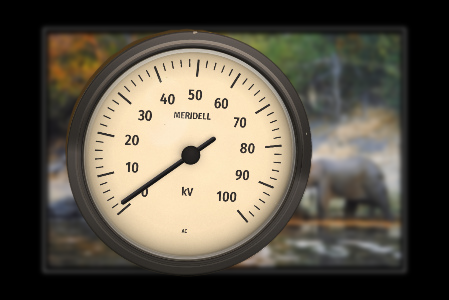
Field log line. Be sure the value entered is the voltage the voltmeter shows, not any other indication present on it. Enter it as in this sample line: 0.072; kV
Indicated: 2; kV
